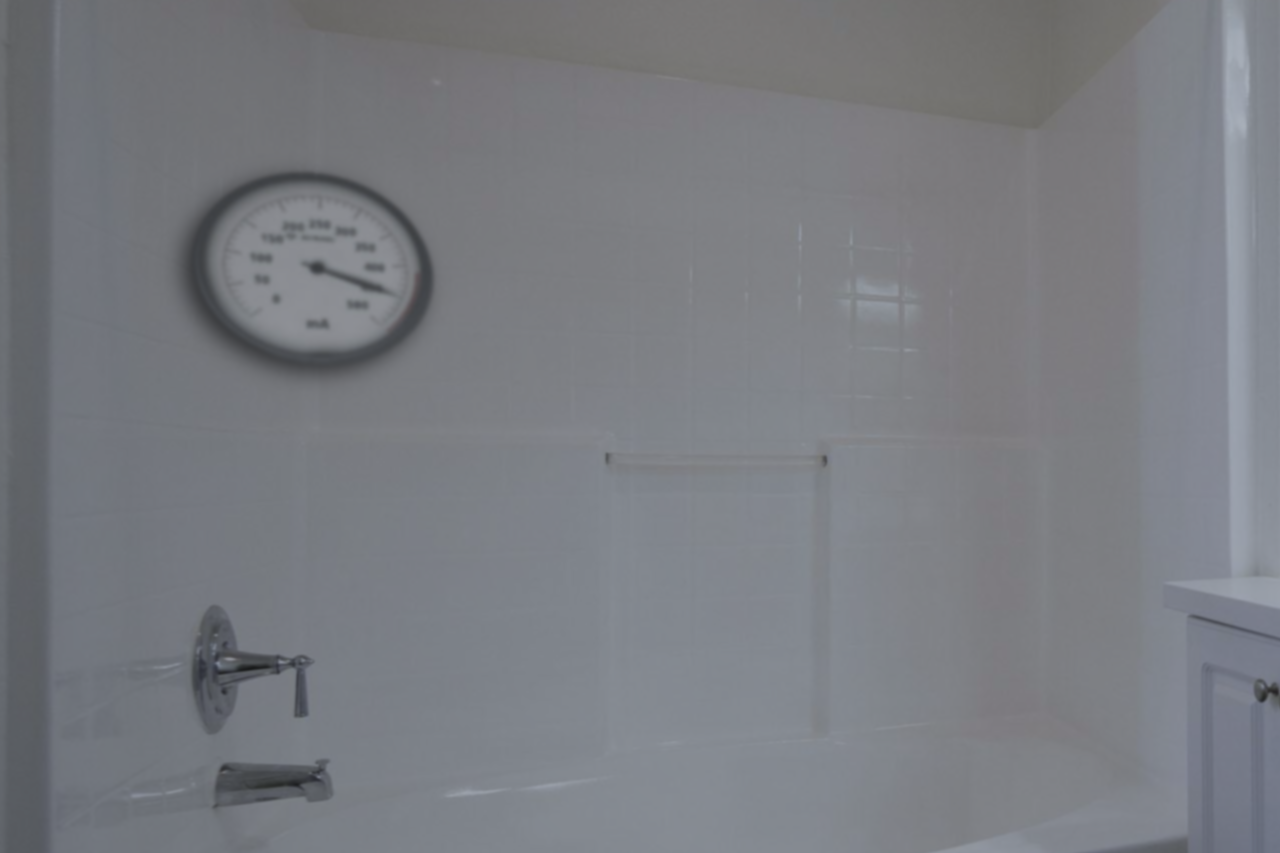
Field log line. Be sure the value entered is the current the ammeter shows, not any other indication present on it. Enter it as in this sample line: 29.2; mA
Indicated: 450; mA
